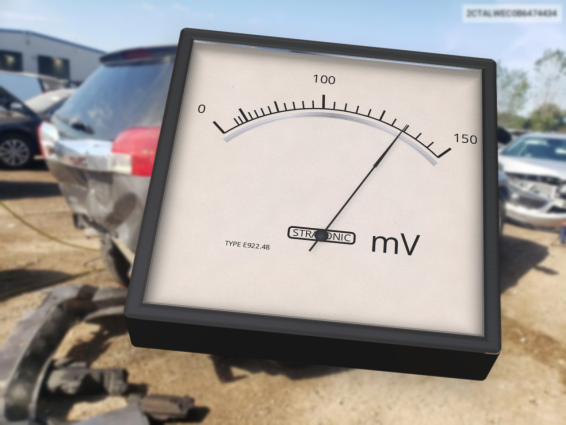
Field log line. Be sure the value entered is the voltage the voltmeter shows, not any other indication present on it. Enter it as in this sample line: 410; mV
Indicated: 135; mV
